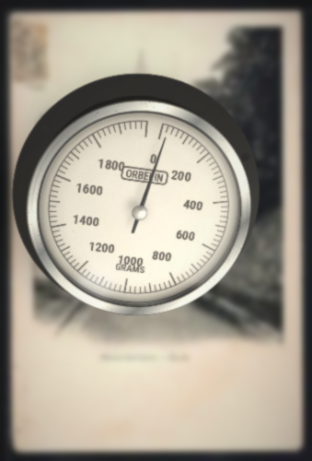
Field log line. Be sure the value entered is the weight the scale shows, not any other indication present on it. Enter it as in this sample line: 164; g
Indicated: 20; g
